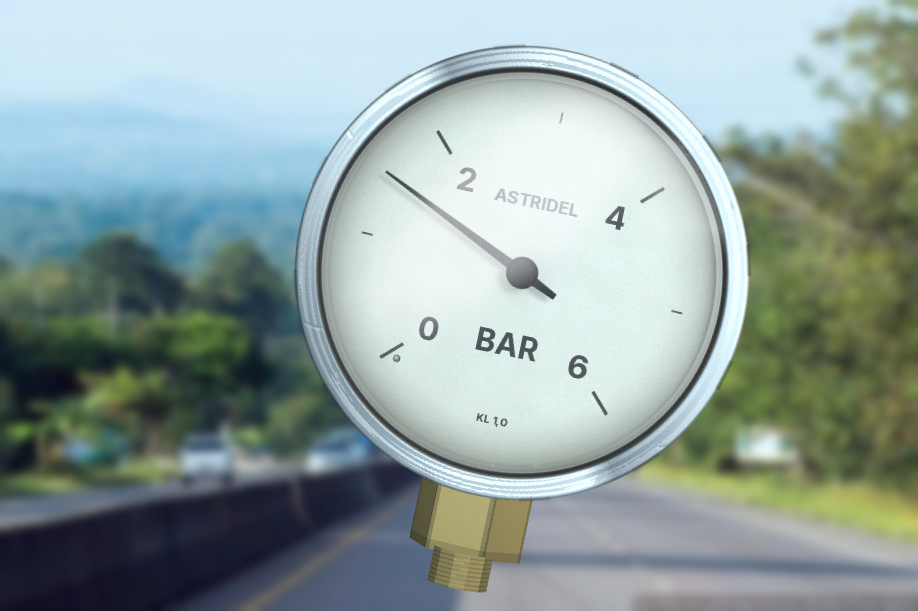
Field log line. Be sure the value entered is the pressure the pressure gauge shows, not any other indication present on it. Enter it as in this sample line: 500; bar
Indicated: 1.5; bar
